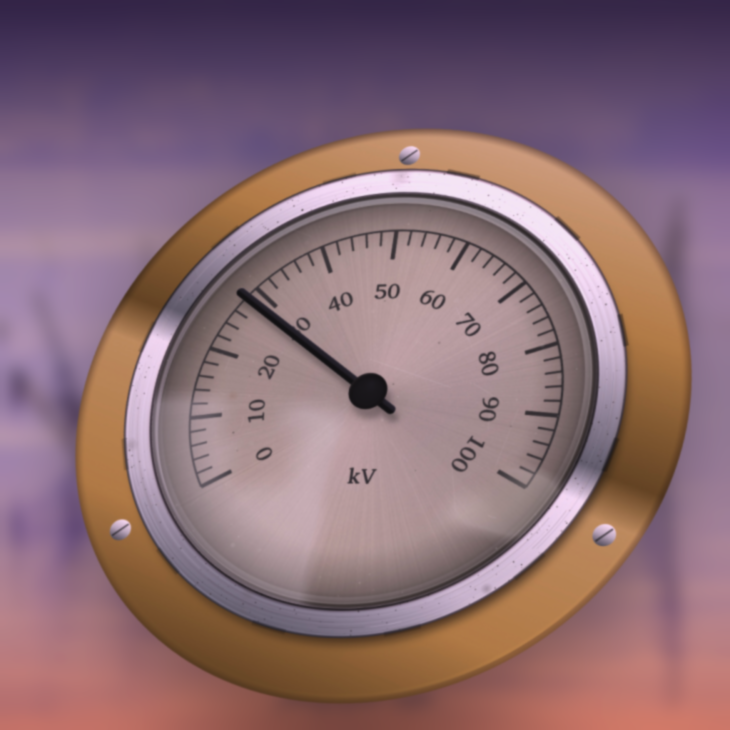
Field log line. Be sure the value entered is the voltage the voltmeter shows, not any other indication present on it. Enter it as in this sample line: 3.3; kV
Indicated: 28; kV
